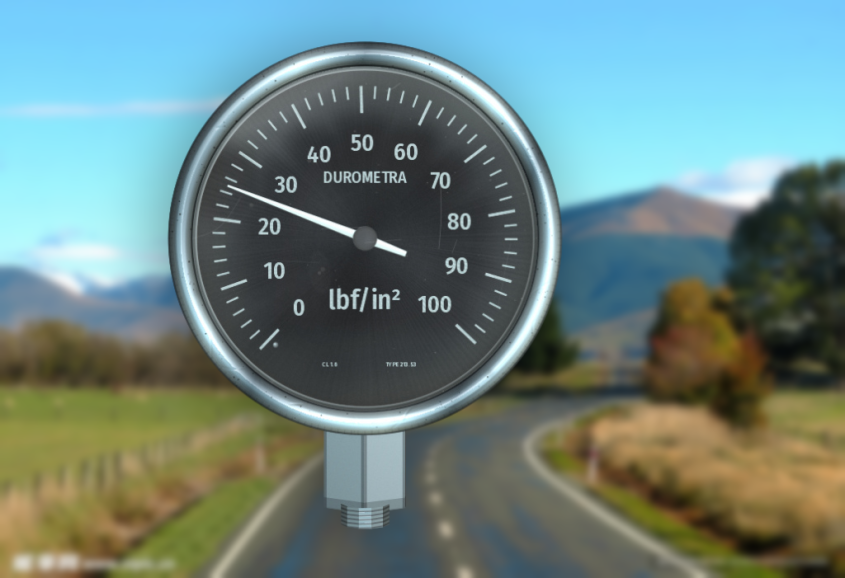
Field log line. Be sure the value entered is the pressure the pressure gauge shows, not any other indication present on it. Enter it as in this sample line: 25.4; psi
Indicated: 25; psi
